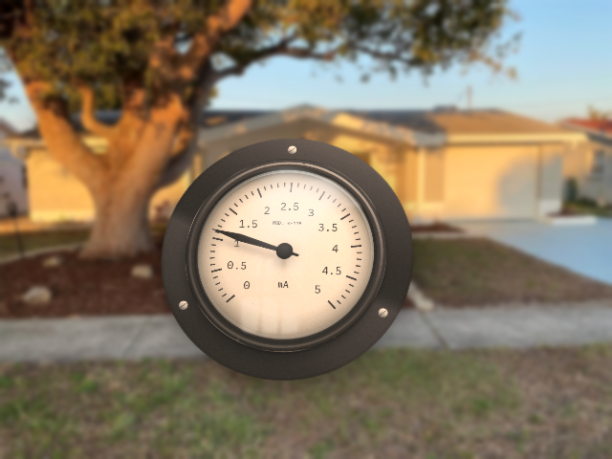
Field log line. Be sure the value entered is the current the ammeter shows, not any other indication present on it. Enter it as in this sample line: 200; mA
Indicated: 1.1; mA
